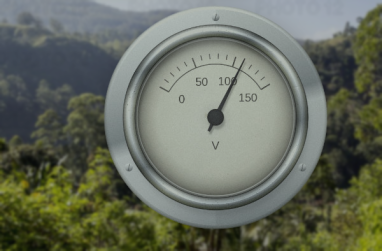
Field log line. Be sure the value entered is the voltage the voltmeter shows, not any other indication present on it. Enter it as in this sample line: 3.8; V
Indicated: 110; V
